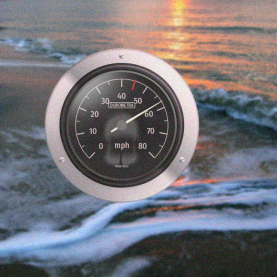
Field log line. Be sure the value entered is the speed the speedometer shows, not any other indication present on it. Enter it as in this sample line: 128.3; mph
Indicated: 57.5; mph
